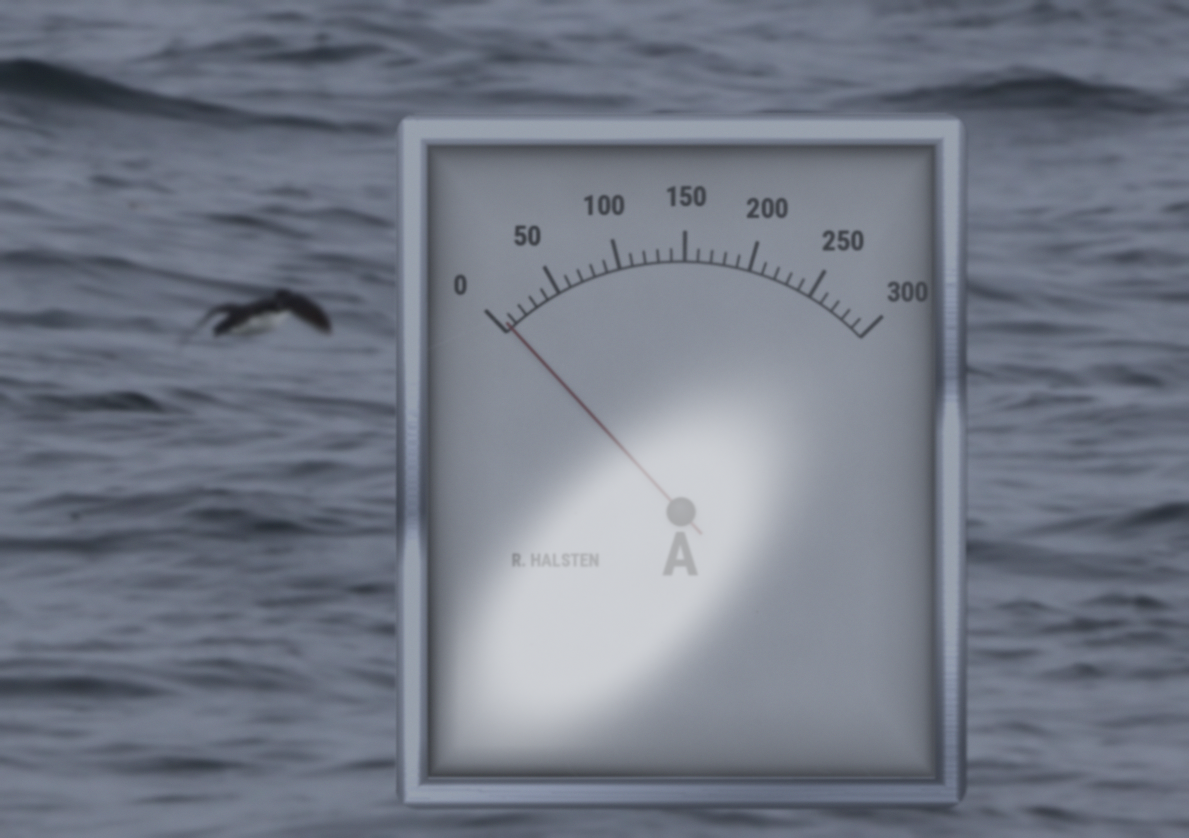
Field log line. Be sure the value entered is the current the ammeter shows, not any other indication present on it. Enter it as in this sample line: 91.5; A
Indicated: 5; A
